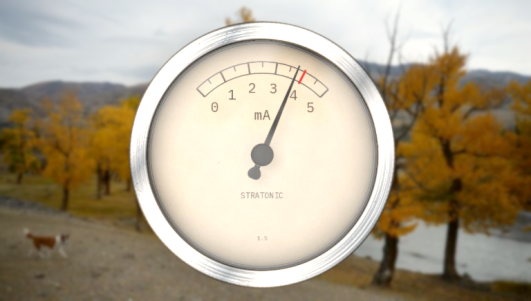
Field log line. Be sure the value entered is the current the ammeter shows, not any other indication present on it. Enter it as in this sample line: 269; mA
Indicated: 3.75; mA
